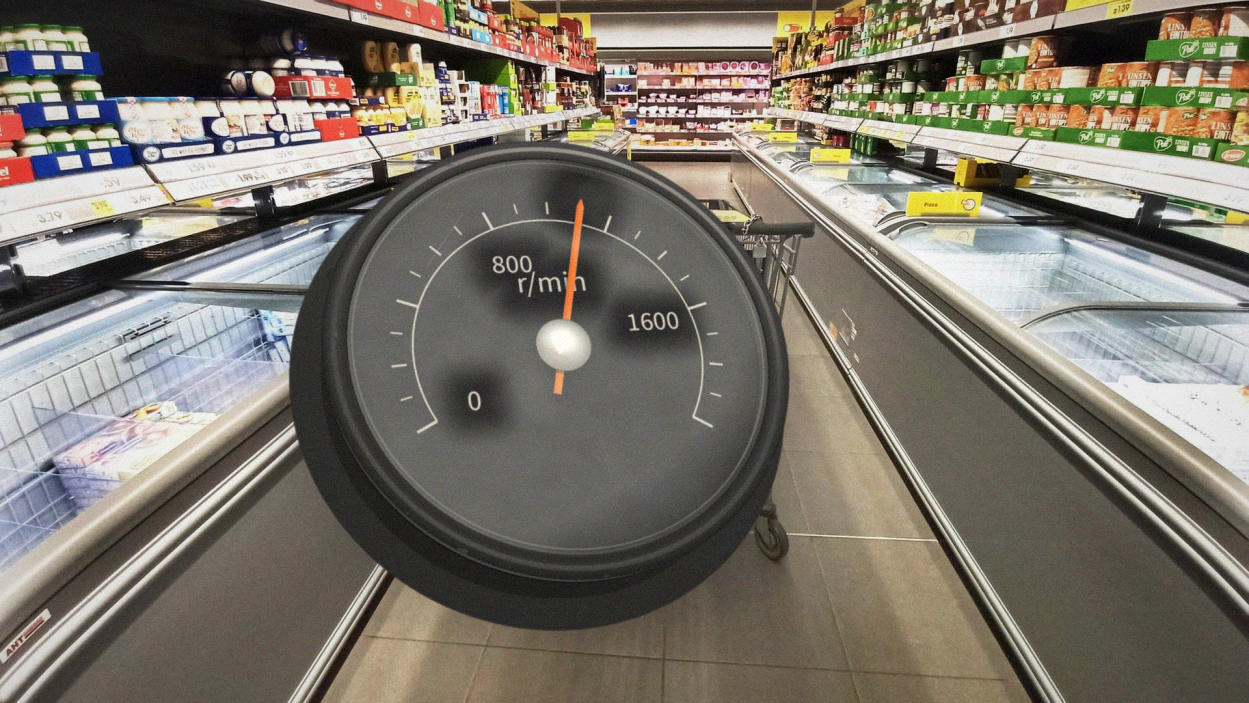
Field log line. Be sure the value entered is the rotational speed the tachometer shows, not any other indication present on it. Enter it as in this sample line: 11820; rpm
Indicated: 1100; rpm
